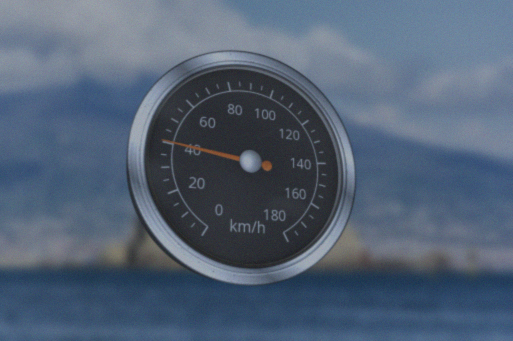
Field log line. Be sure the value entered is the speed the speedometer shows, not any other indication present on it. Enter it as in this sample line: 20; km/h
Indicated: 40; km/h
